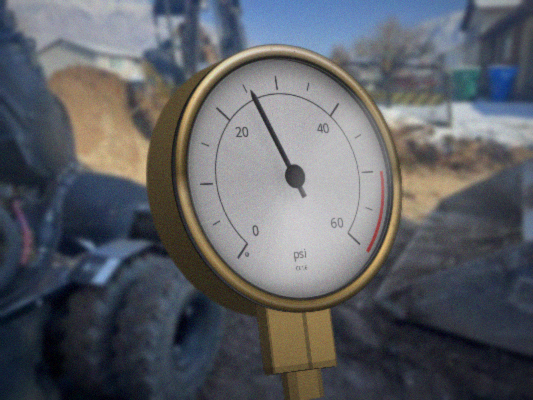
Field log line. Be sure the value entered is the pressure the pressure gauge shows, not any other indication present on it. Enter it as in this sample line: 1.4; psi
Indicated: 25; psi
